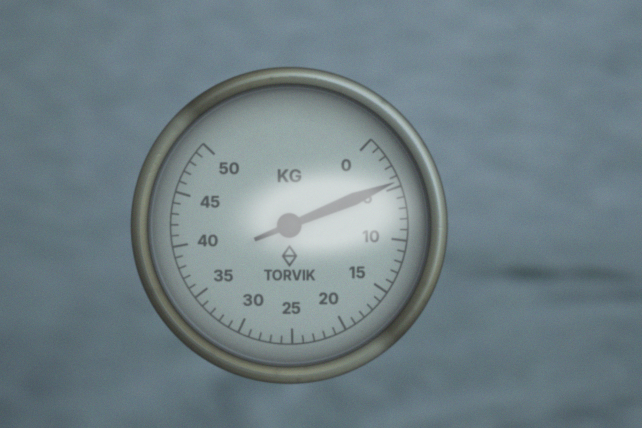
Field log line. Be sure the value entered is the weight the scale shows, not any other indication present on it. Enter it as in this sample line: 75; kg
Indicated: 4.5; kg
